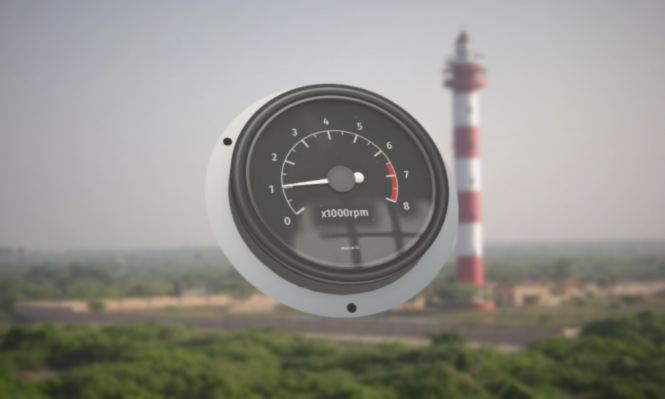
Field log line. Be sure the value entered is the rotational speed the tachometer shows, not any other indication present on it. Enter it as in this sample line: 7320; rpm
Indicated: 1000; rpm
